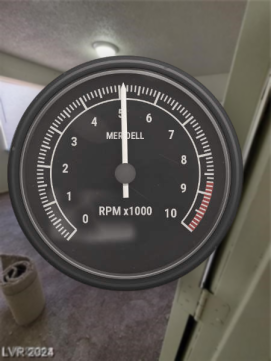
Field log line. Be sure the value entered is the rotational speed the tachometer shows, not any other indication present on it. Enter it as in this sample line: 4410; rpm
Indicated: 5100; rpm
